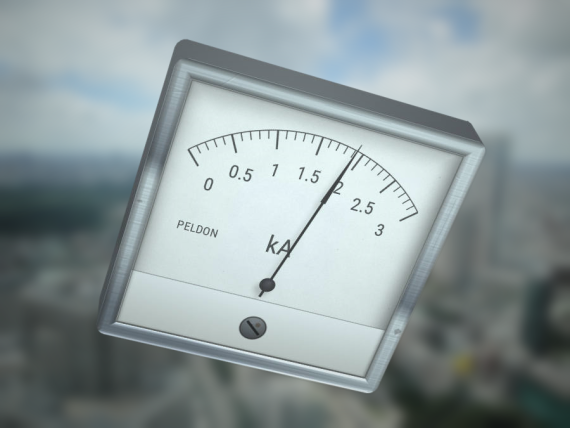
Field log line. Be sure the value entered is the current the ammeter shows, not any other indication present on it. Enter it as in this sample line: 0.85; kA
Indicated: 1.9; kA
